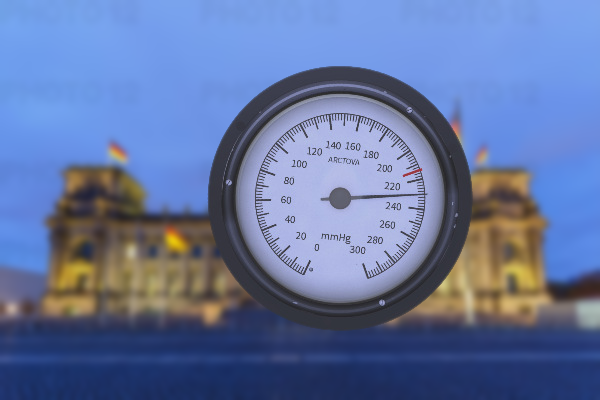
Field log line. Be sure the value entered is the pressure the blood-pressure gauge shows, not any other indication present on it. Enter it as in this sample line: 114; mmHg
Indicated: 230; mmHg
